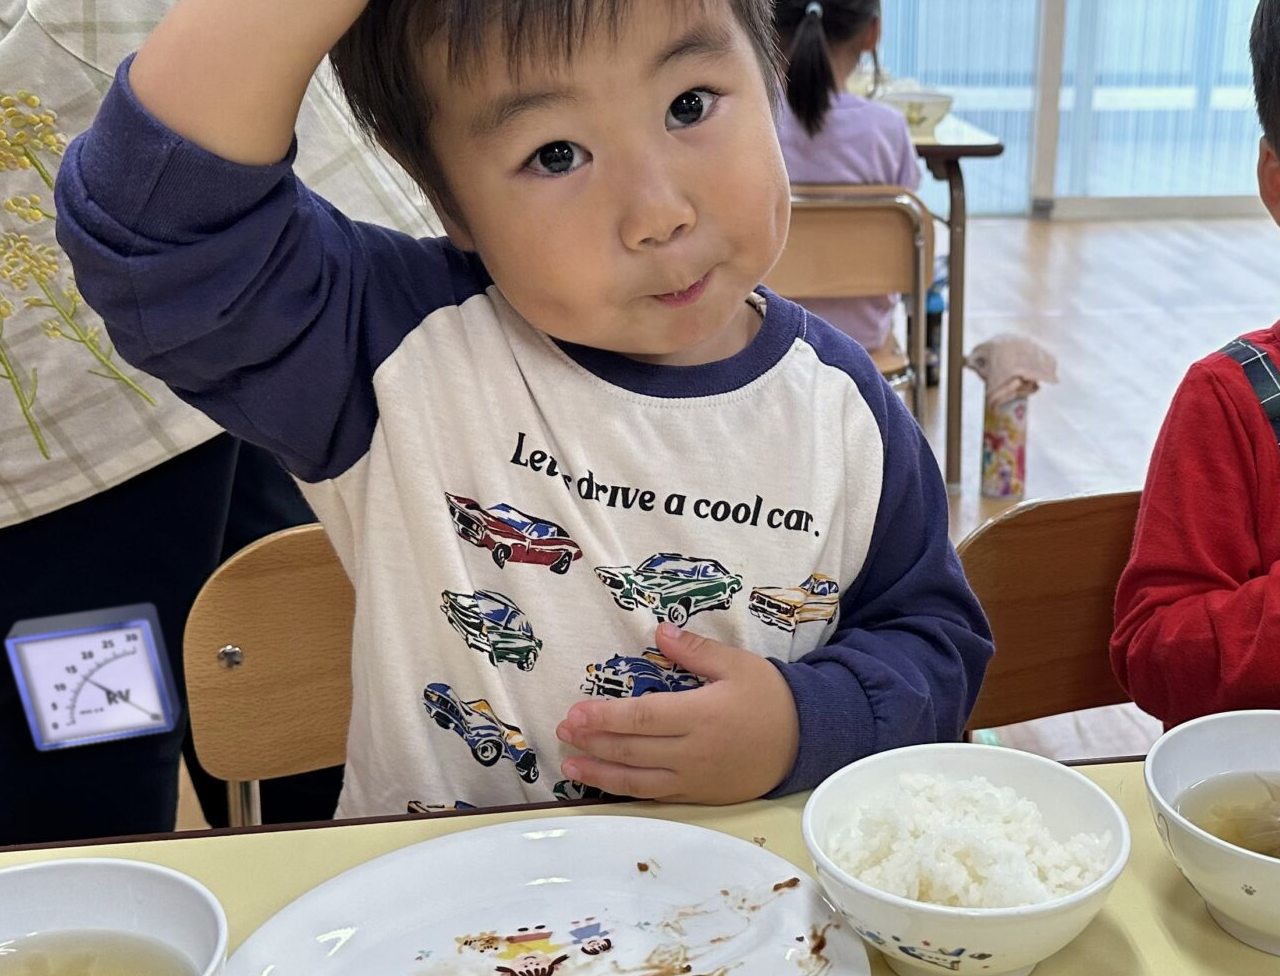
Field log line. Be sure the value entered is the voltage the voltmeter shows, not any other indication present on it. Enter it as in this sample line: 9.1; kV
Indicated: 15; kV
